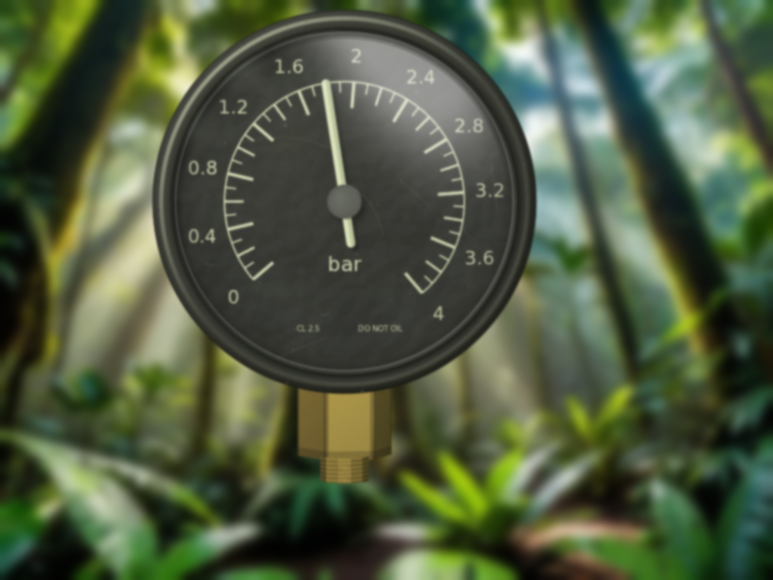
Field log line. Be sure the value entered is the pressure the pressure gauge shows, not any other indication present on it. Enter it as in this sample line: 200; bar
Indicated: 1.8; bar
